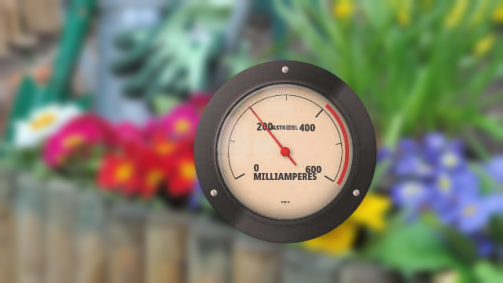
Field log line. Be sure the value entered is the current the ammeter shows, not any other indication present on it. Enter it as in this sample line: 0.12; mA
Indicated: 200; mA
